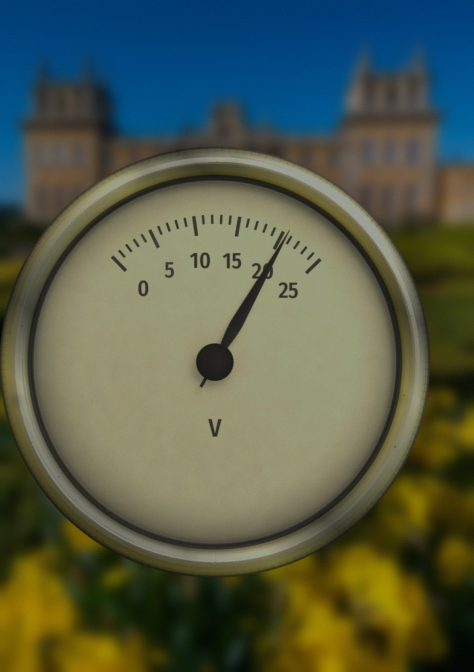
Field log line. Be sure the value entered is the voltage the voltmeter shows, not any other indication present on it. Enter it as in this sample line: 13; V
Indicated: 20.5; V
